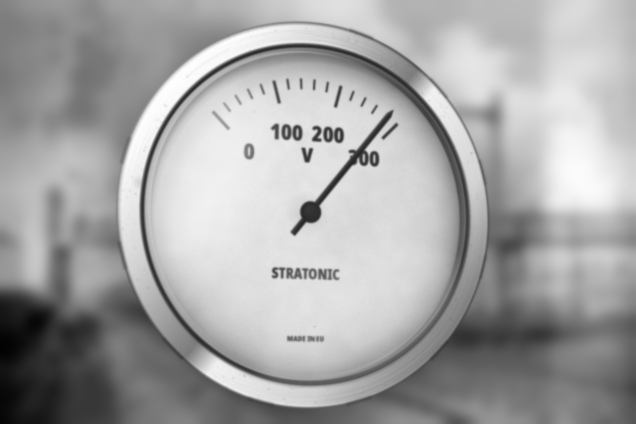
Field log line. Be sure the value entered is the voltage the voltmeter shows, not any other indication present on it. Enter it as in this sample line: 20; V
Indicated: 280; V
